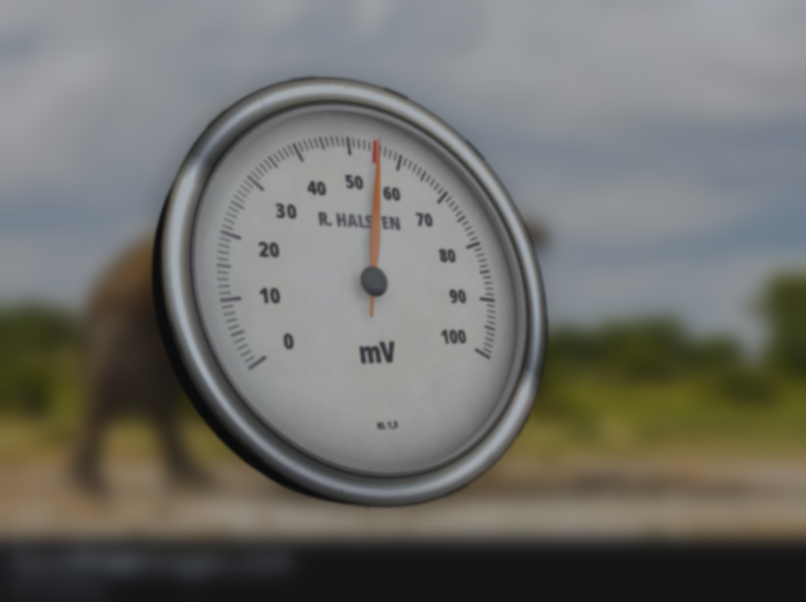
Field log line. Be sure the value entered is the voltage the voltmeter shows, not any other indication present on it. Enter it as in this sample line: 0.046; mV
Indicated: 55; mV
